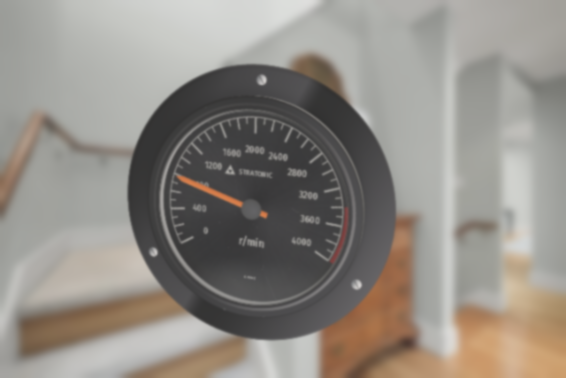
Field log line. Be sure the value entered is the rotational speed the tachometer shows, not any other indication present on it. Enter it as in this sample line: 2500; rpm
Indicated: 800; rpm
